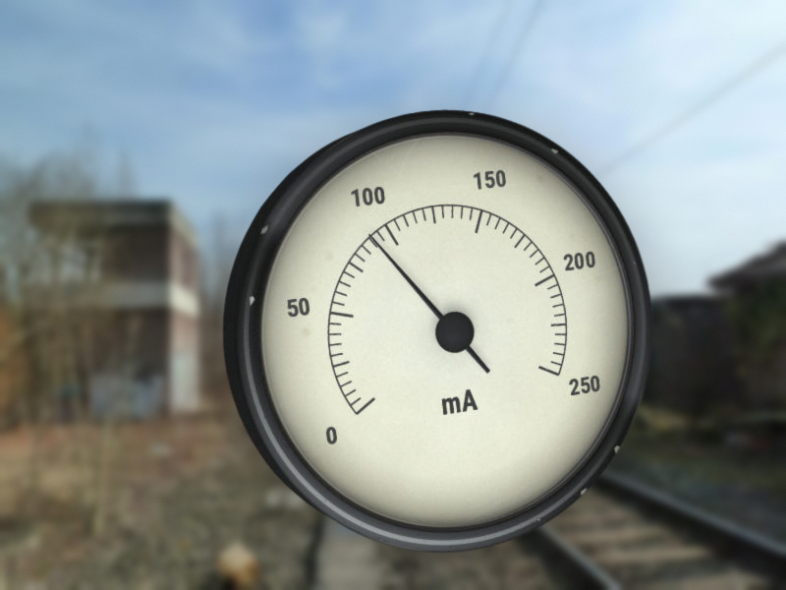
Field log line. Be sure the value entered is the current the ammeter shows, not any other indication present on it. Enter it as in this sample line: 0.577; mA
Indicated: 90; mA
